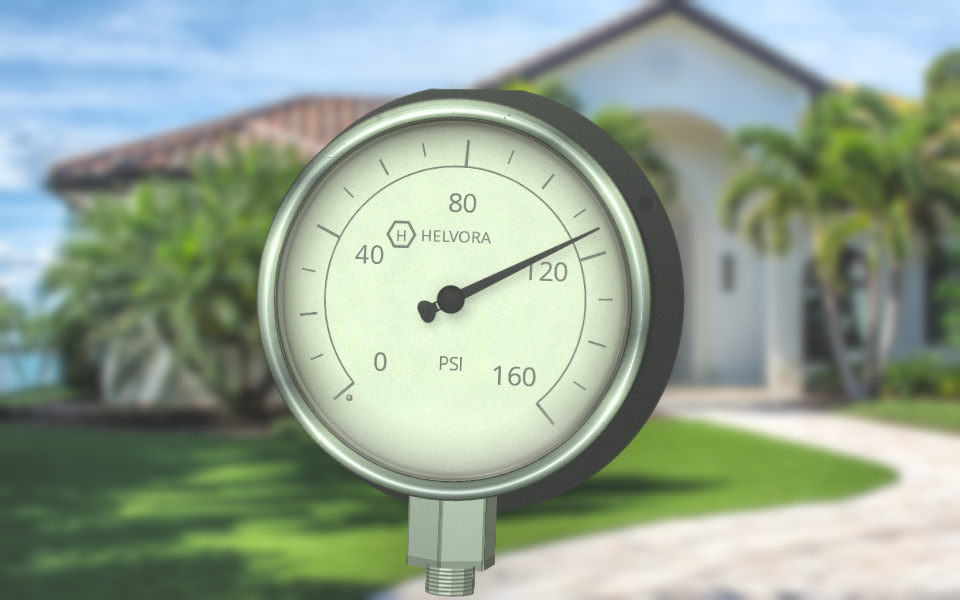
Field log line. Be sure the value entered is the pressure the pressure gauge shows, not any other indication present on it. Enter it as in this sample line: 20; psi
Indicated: 115; psi
